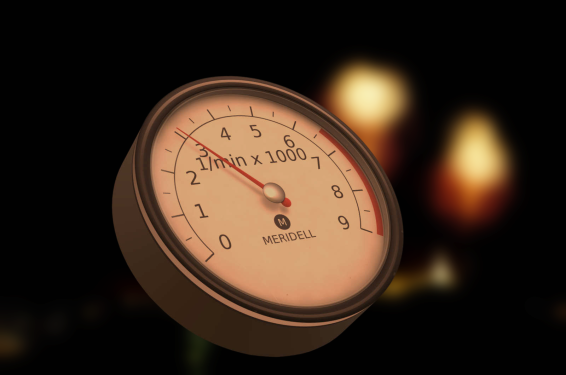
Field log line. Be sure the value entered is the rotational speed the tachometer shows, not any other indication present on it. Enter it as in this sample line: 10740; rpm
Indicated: 3000; rpm
